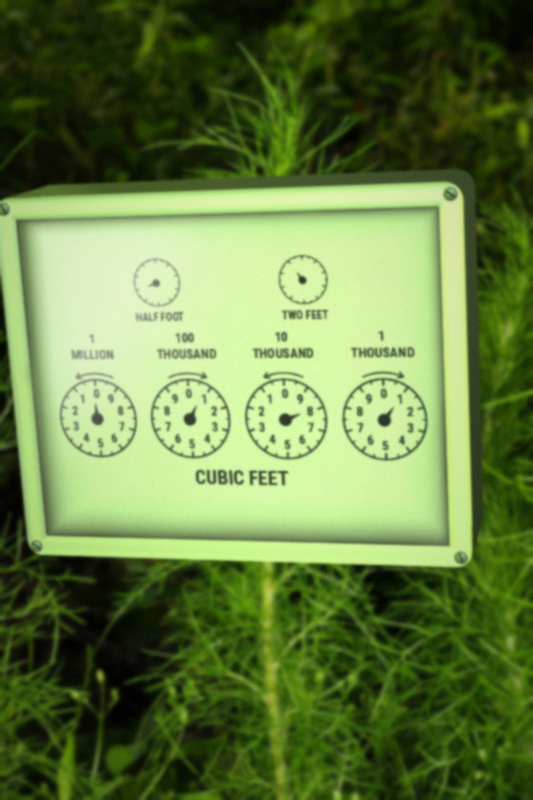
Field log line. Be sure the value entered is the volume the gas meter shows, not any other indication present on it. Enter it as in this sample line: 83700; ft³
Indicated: 8100; ft³
